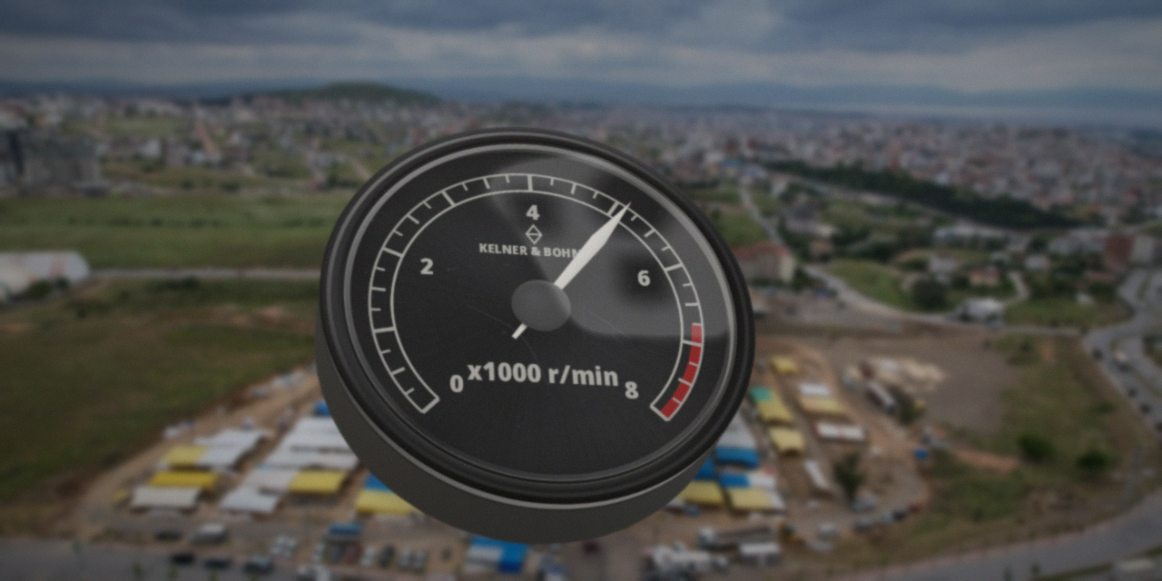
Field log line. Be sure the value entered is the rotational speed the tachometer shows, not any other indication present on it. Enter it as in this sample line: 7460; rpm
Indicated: 5125; rpm
